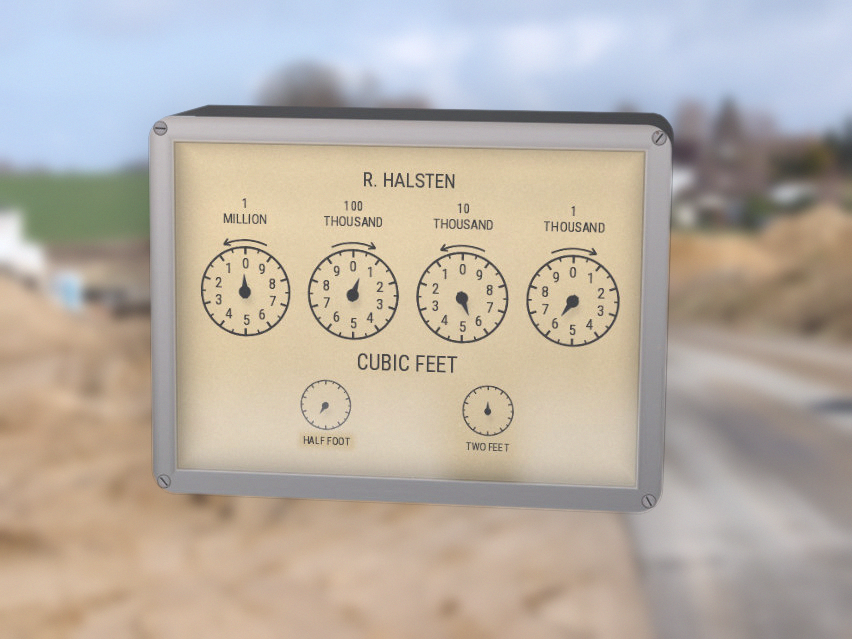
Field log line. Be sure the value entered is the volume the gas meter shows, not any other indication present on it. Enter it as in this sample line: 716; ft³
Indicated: 5600; ft³
